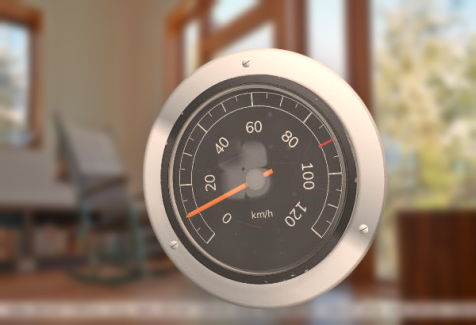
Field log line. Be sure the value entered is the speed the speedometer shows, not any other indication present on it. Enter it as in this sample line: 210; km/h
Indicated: 10; km/h
